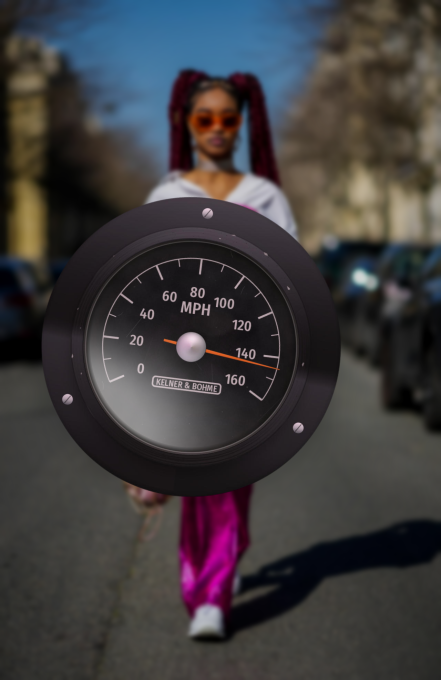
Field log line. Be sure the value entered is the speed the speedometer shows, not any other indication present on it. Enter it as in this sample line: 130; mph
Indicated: 145; mph
